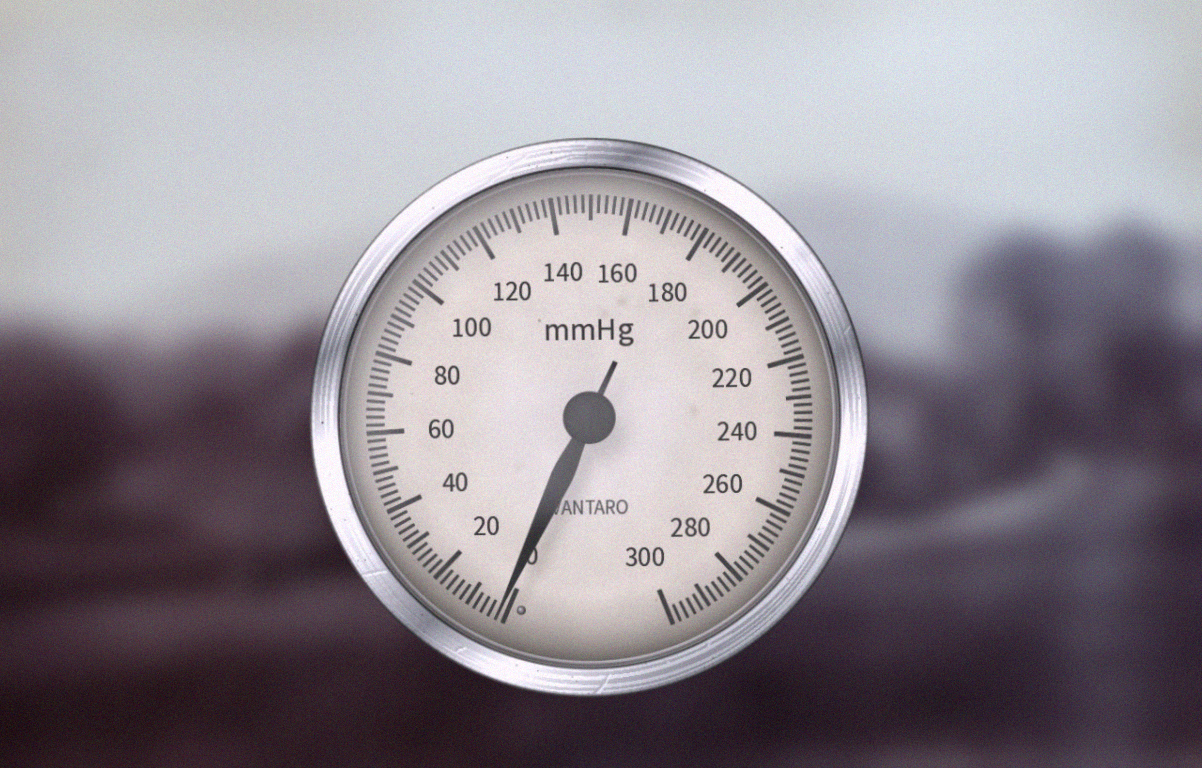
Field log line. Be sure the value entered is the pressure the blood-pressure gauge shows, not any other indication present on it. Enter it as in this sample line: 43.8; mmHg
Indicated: 2; mmHg
